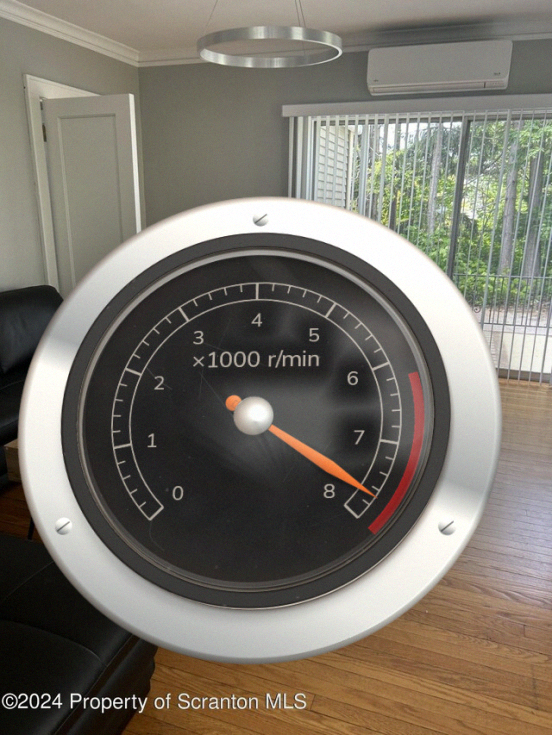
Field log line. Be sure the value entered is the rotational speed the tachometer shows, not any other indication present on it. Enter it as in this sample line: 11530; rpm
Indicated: 7700; rpm
